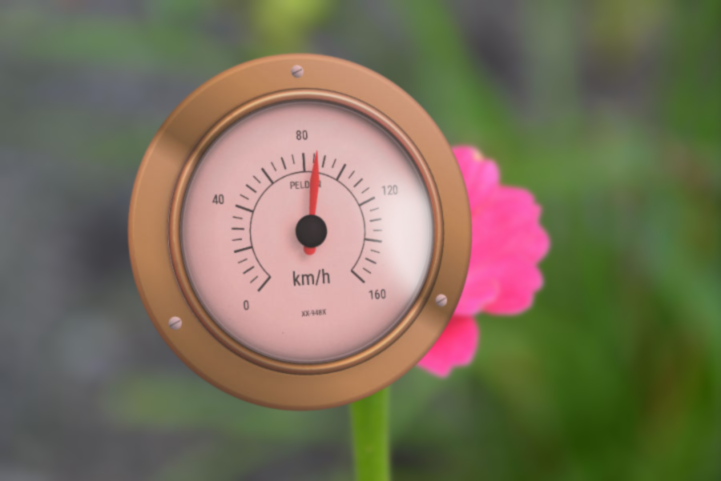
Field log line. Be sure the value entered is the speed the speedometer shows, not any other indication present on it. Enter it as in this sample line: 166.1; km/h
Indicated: 85; km/h
